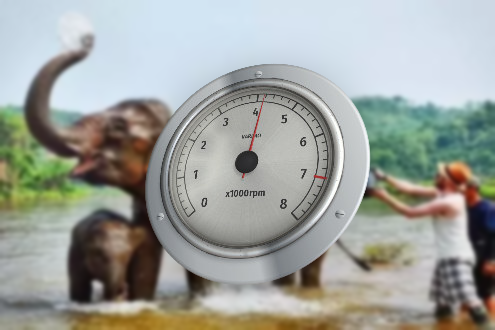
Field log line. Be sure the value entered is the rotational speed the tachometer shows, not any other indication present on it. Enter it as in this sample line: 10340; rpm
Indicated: 4200; rpm
